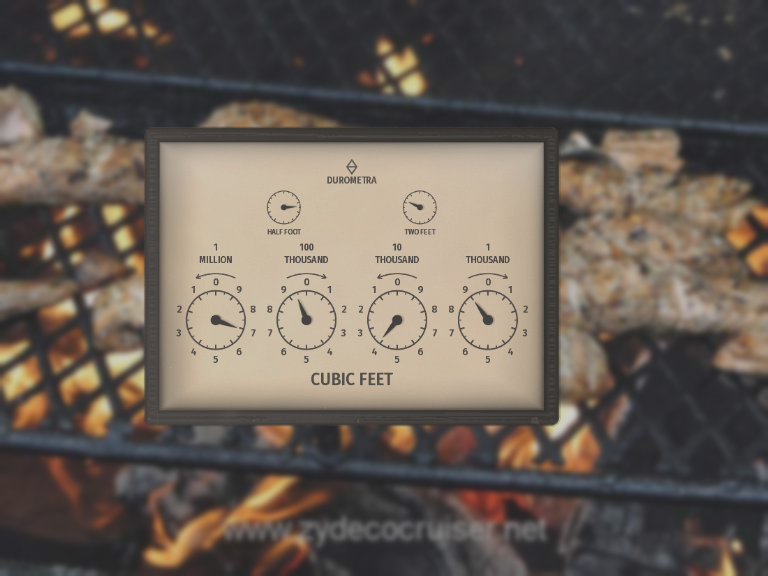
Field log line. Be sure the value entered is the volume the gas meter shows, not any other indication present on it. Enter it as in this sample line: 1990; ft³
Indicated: 693900; ft³
